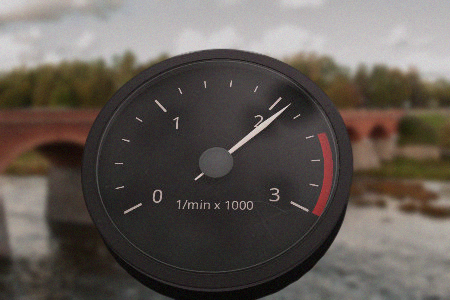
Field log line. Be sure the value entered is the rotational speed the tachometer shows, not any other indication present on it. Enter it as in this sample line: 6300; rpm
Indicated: 2100; rpm
